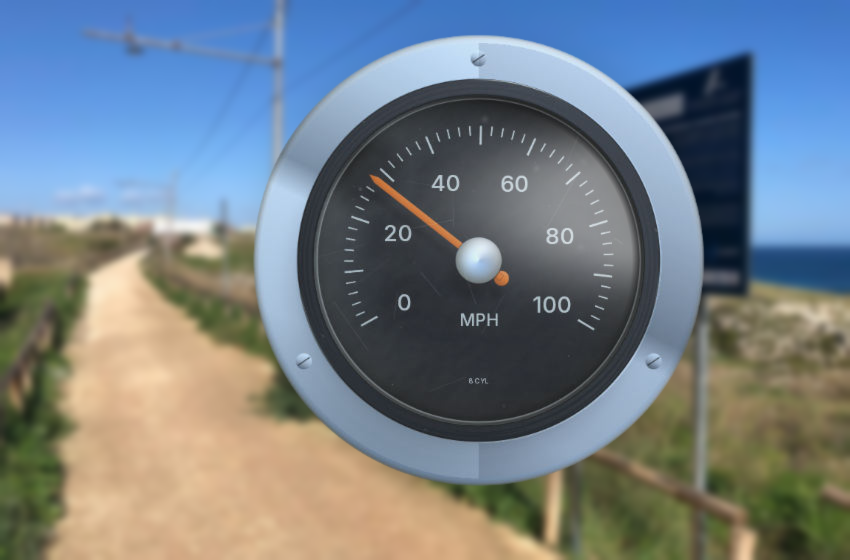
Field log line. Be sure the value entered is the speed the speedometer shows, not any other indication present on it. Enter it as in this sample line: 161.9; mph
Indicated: 28; mph
